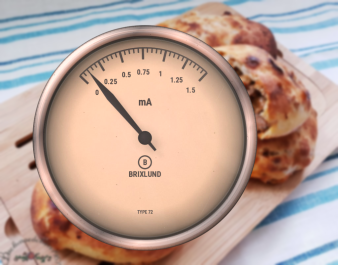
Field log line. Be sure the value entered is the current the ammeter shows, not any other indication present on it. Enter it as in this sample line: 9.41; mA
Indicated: 0.1; mA
